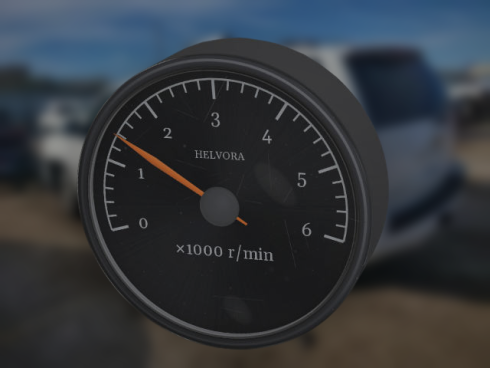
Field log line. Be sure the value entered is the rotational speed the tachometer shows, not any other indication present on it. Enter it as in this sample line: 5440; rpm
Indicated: 1400; rpm
